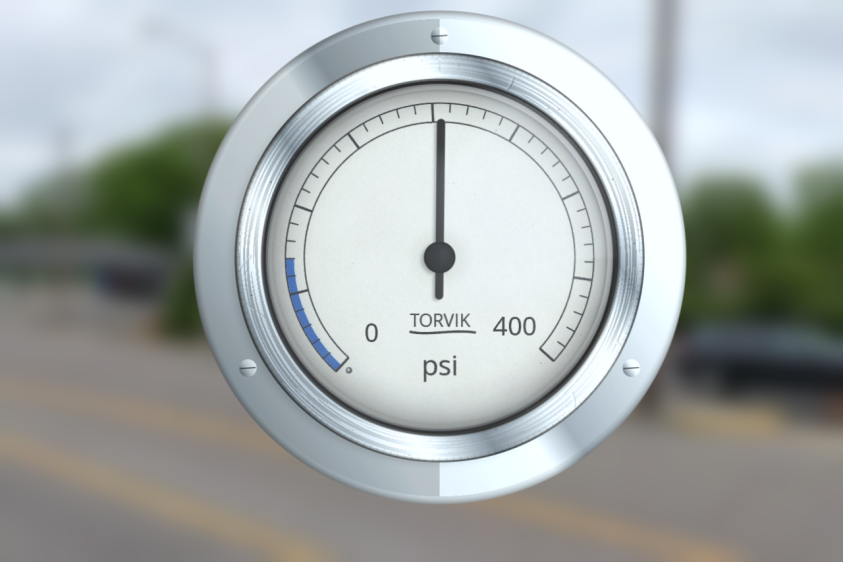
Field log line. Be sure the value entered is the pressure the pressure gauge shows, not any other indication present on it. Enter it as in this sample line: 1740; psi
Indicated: 205; psi
